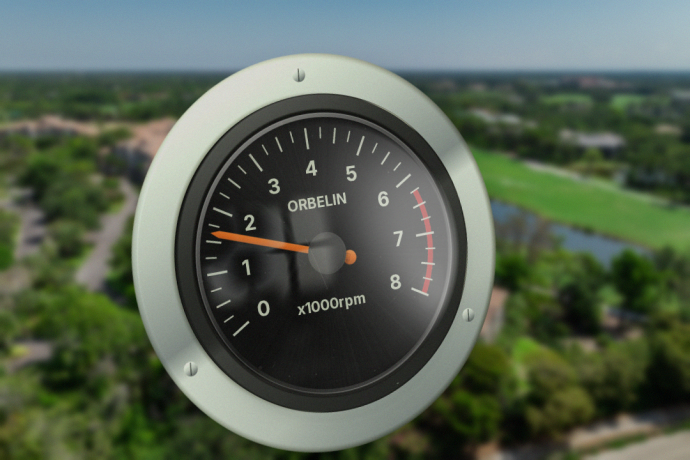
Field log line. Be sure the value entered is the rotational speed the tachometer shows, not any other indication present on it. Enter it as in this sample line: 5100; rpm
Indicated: 1625; rpm
